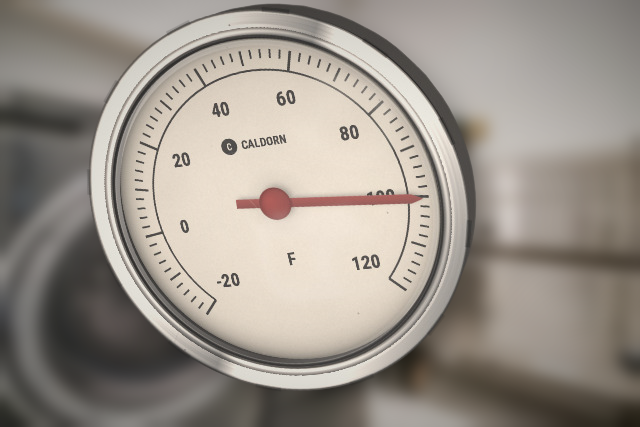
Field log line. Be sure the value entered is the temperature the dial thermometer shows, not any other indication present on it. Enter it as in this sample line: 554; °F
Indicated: 100; °F
